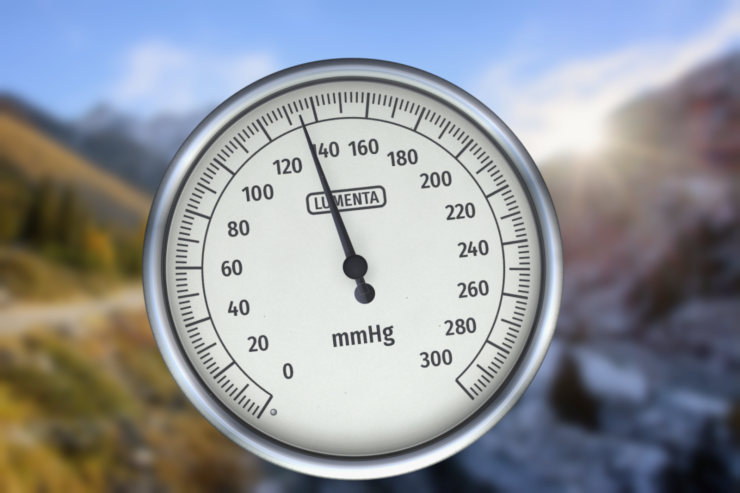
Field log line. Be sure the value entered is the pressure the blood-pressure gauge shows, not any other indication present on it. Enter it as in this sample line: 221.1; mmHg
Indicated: 134; mmHg
